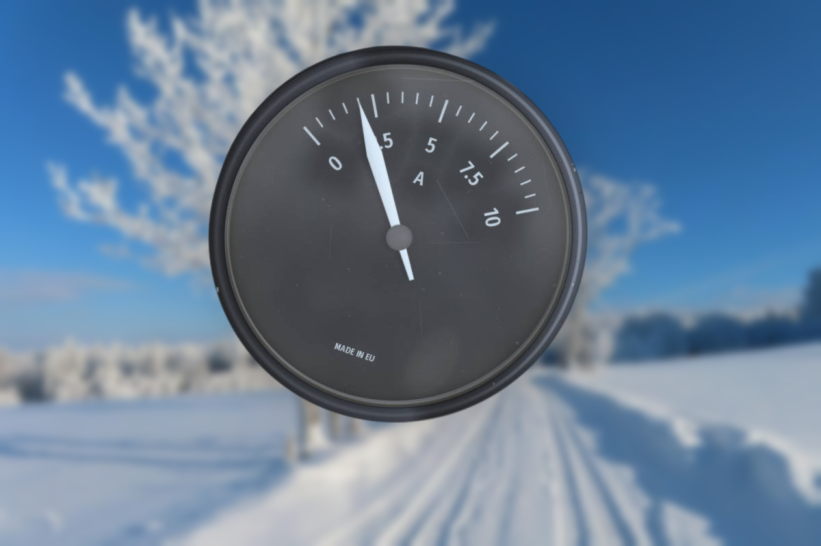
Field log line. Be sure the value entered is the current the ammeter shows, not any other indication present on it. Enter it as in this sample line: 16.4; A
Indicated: 2; A
